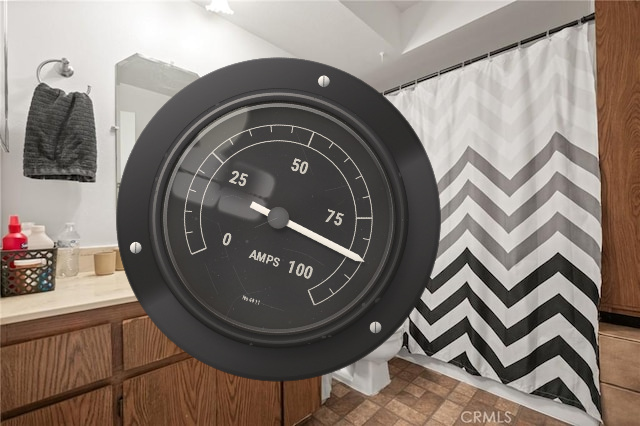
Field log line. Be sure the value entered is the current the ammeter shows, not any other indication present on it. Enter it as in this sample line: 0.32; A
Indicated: 85; A
